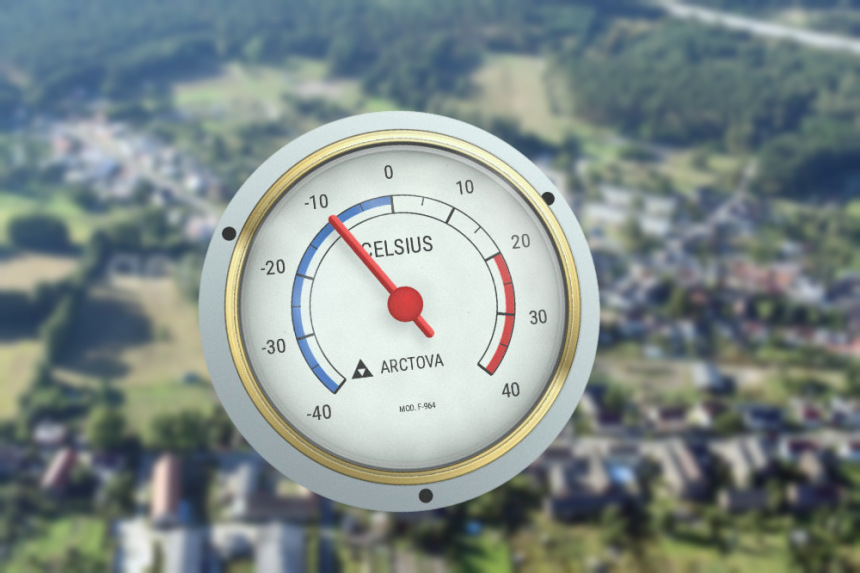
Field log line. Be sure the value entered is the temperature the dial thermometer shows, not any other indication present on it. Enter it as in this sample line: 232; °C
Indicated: -10; °C
